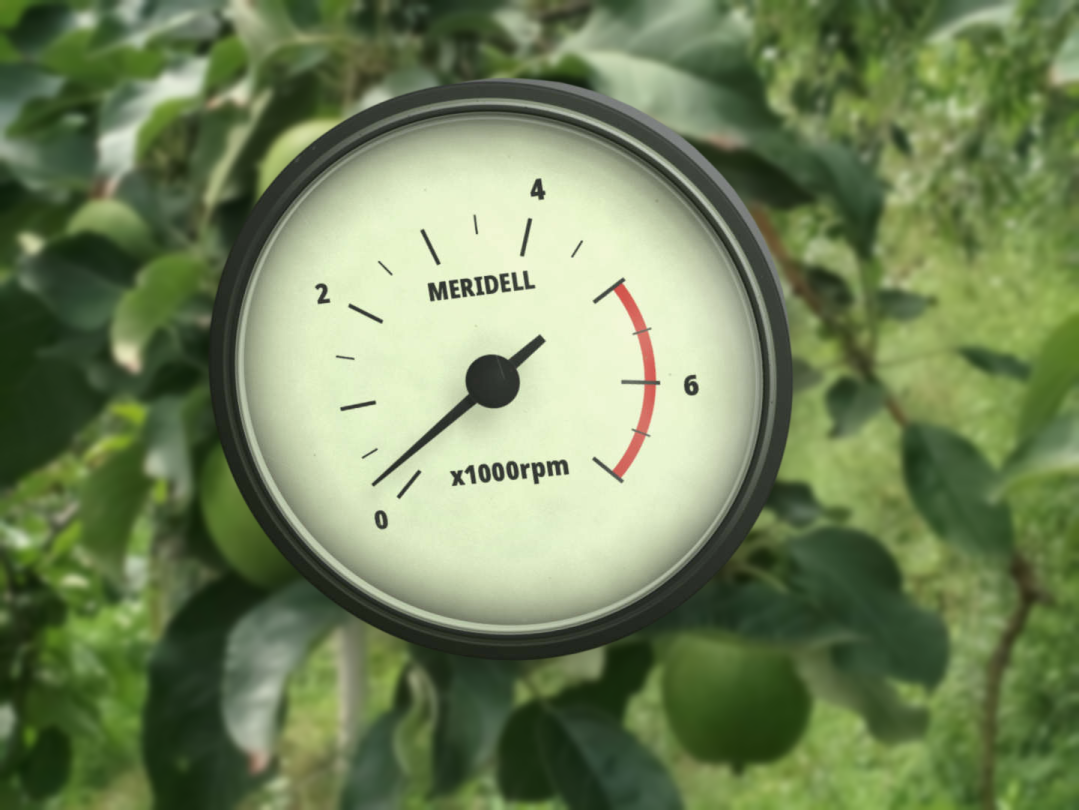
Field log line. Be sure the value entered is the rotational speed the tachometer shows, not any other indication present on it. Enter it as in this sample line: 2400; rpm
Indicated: 250; rpm
